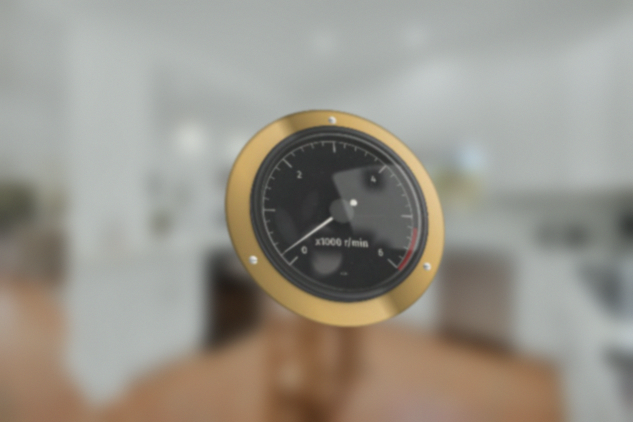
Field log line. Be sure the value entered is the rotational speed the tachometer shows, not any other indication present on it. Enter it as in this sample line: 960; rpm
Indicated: 200; rpm
